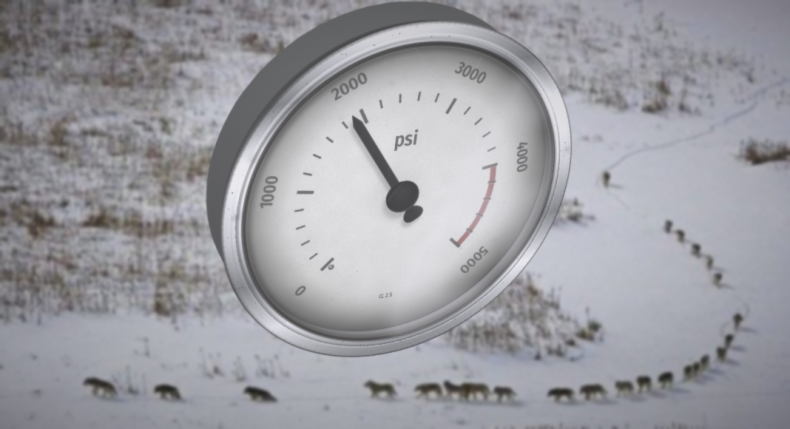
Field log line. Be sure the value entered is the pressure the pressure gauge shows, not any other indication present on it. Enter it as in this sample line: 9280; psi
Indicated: 1900; psi
